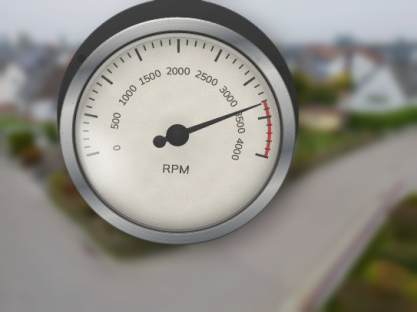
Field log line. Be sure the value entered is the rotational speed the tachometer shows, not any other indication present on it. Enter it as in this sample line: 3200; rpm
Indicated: 3300; rpm
